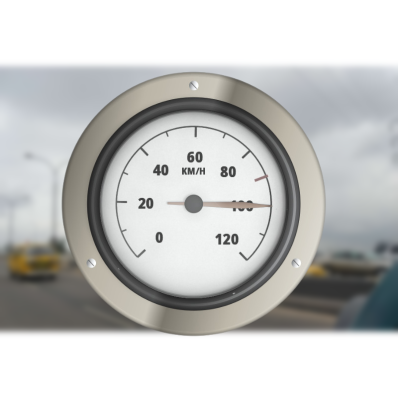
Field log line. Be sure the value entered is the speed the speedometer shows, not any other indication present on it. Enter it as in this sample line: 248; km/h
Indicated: 100; km/h
